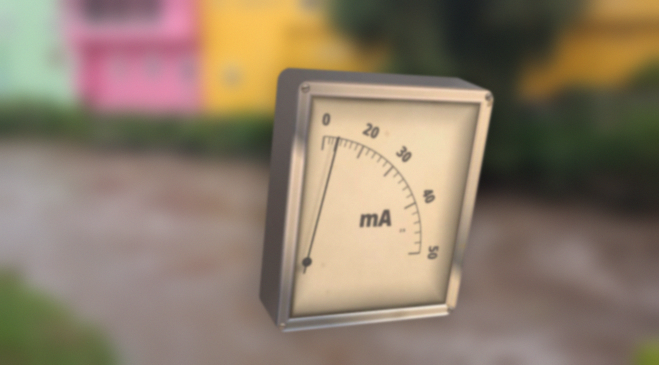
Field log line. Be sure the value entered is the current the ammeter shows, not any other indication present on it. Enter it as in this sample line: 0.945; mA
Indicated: 10; mA
